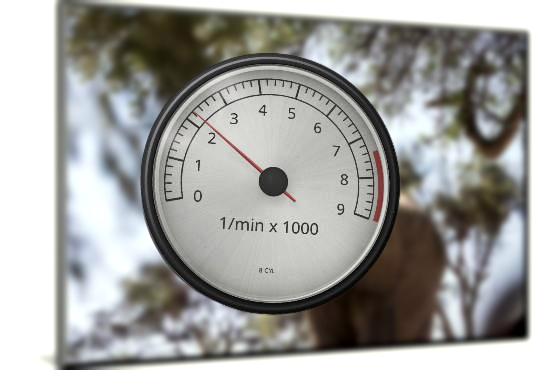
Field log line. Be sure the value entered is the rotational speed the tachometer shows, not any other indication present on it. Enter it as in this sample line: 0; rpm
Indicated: 2200; rpm
